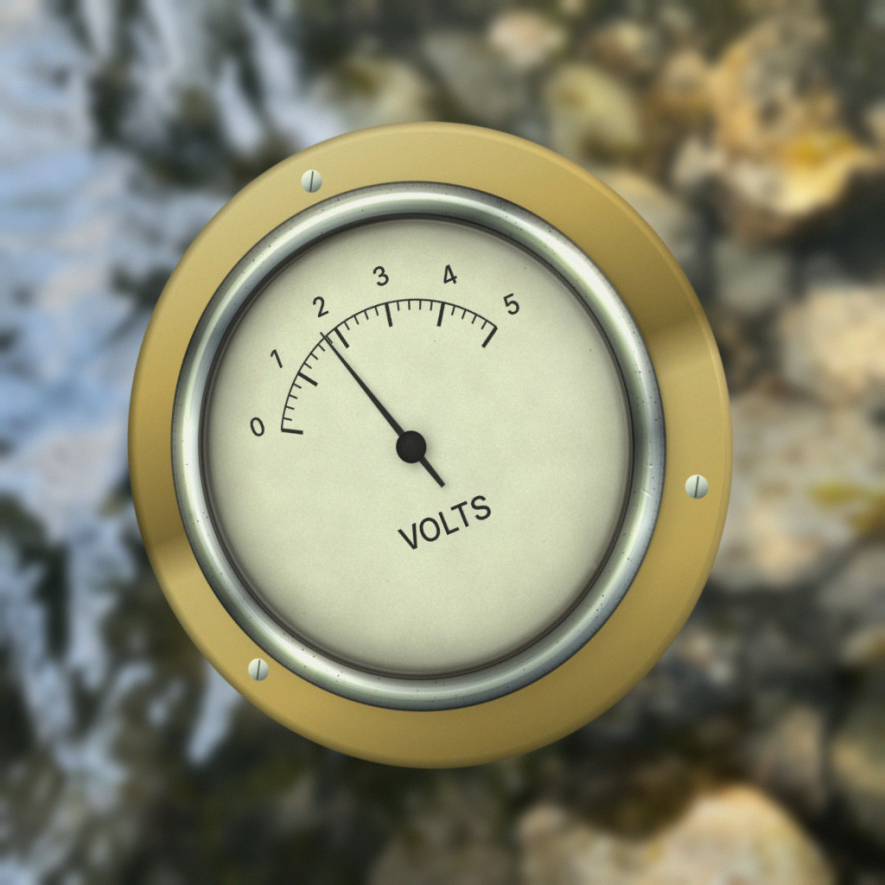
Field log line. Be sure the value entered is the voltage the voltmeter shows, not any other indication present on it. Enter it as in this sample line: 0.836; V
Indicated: 1.8; V
